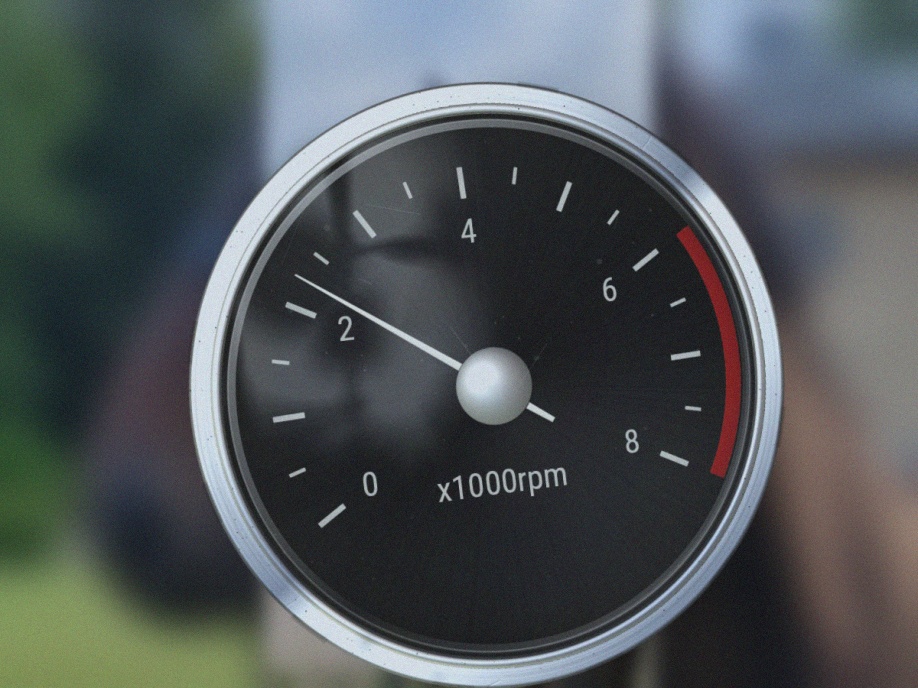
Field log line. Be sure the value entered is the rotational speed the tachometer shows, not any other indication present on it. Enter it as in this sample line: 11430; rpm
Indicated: 2250; rpm
